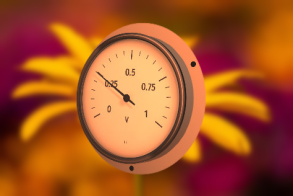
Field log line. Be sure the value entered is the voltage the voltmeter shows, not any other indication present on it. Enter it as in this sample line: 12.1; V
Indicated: 0.25; V
